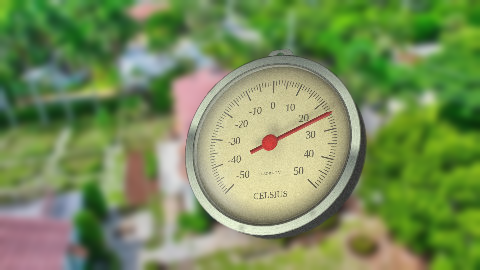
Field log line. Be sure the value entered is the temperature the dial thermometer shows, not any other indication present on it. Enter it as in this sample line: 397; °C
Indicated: 25; °C
